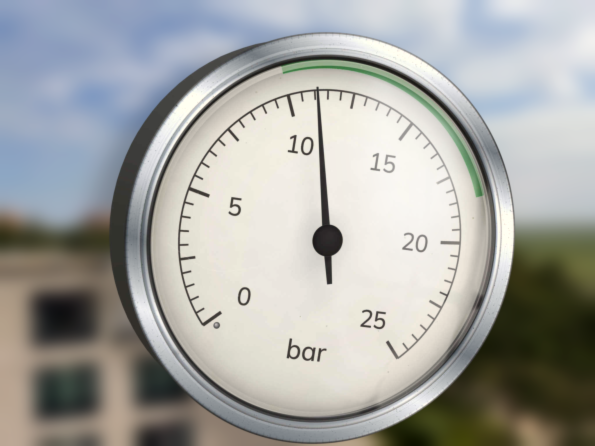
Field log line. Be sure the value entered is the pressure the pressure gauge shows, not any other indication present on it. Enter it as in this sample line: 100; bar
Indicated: 11; bar
